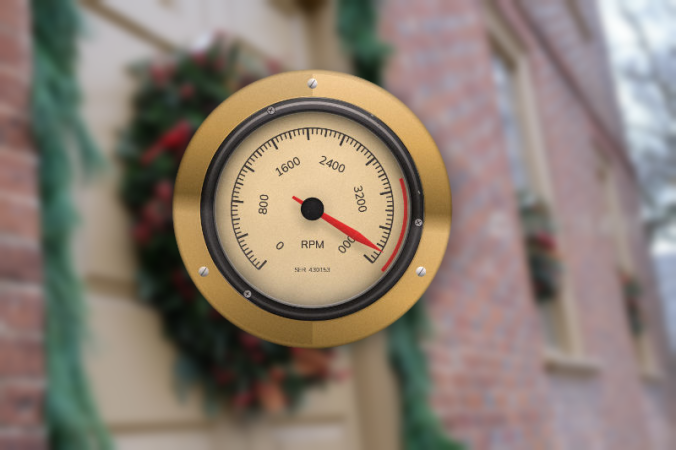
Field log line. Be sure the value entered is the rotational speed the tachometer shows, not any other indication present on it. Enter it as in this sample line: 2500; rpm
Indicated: 3850; rpm
